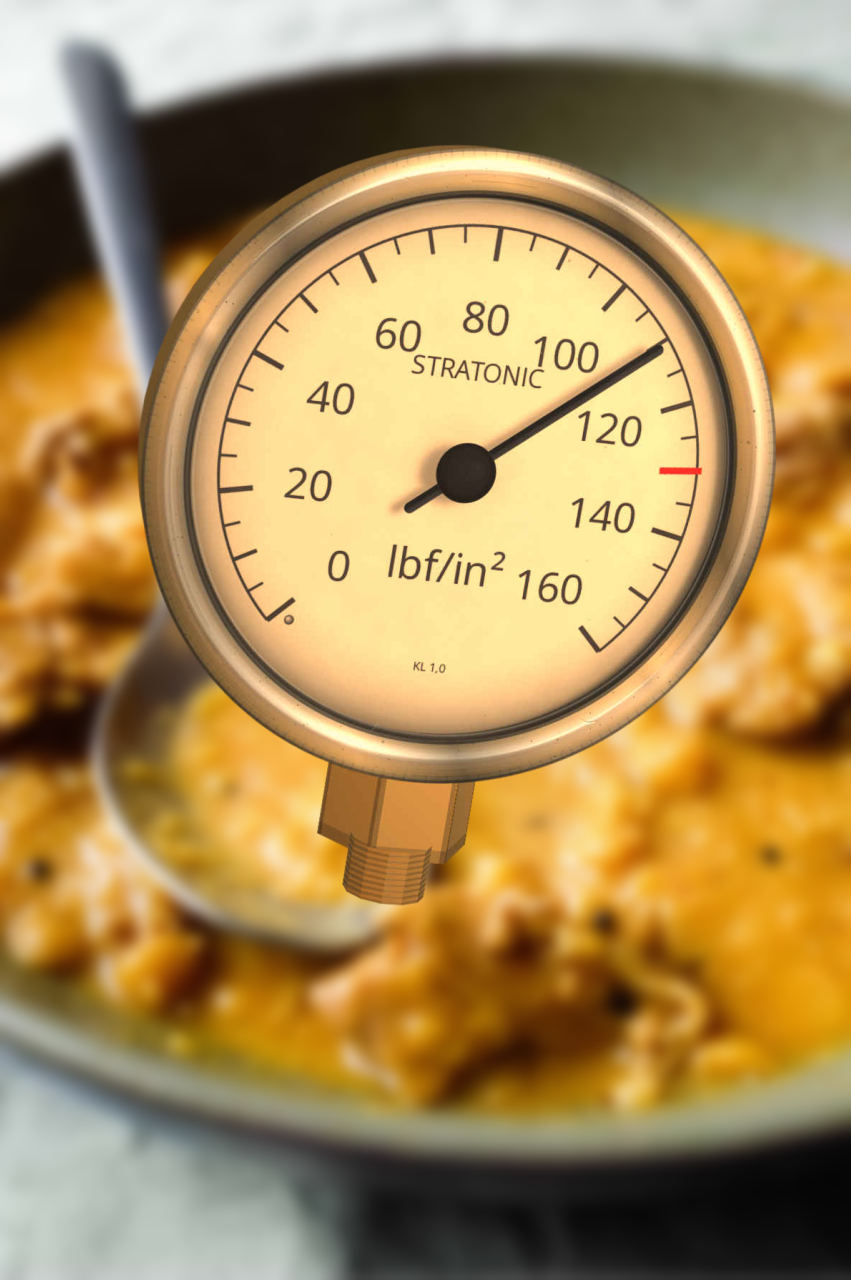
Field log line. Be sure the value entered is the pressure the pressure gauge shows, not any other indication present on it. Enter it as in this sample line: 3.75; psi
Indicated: 110; psi
